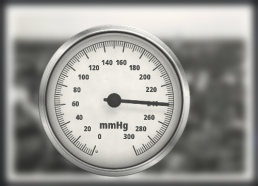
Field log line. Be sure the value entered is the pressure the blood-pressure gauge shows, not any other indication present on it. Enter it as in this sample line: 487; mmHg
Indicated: 240; mmHg
